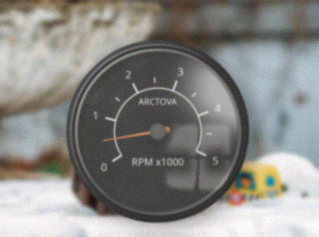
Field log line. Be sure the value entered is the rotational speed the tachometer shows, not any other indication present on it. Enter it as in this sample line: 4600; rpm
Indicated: 500; rpm
